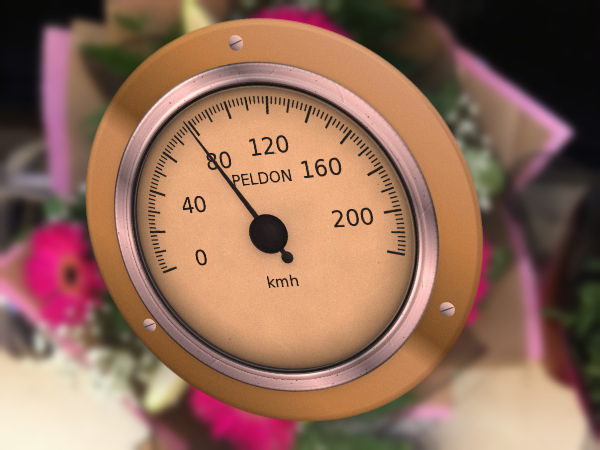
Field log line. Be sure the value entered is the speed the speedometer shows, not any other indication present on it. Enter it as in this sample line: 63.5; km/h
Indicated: 80; km/h
